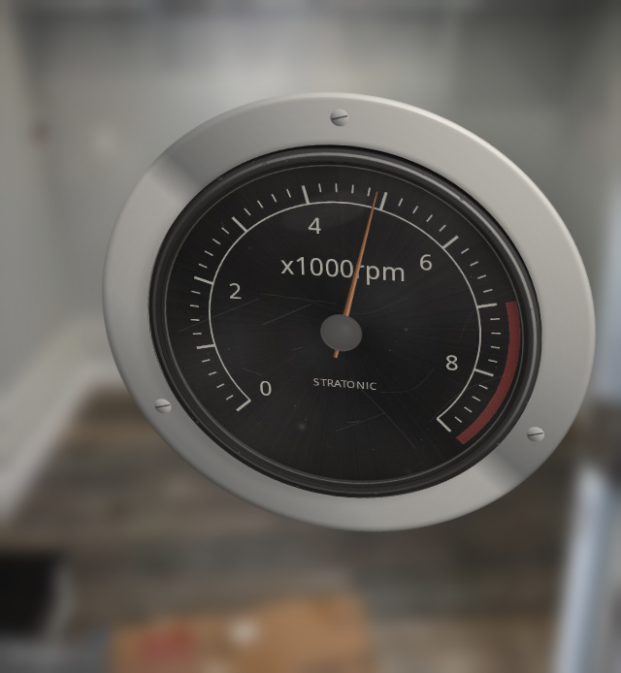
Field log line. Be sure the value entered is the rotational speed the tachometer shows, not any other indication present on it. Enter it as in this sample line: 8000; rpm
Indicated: 4900; rpm
